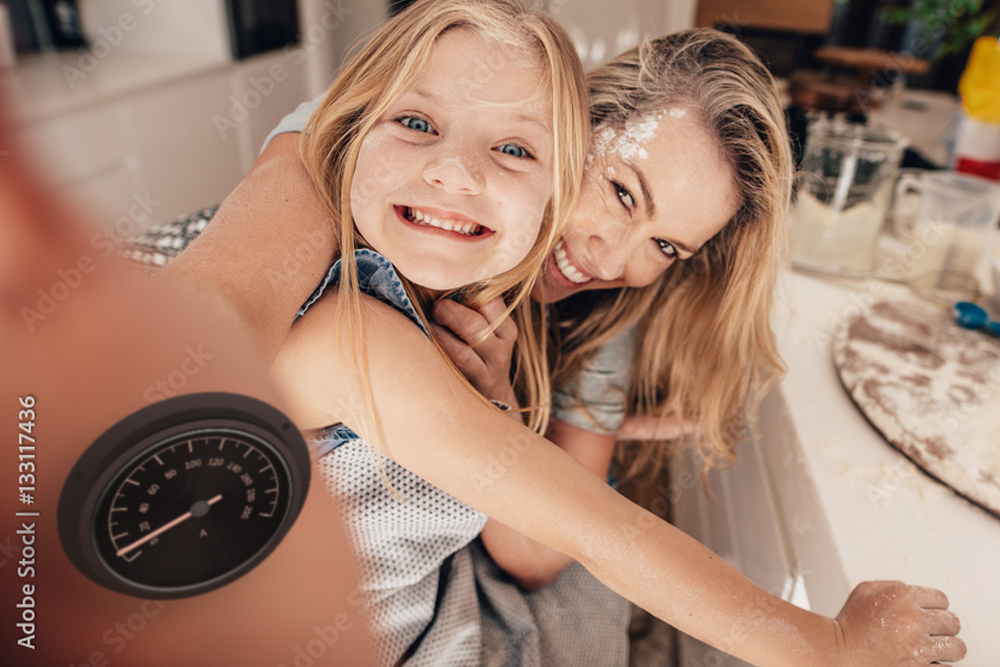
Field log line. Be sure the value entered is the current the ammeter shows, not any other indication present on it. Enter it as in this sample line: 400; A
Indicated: 10; A
